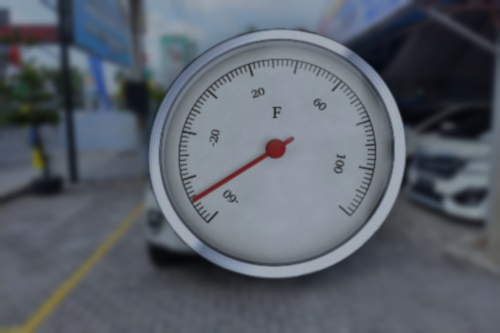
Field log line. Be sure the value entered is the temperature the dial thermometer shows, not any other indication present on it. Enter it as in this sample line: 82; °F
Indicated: -50; °F
